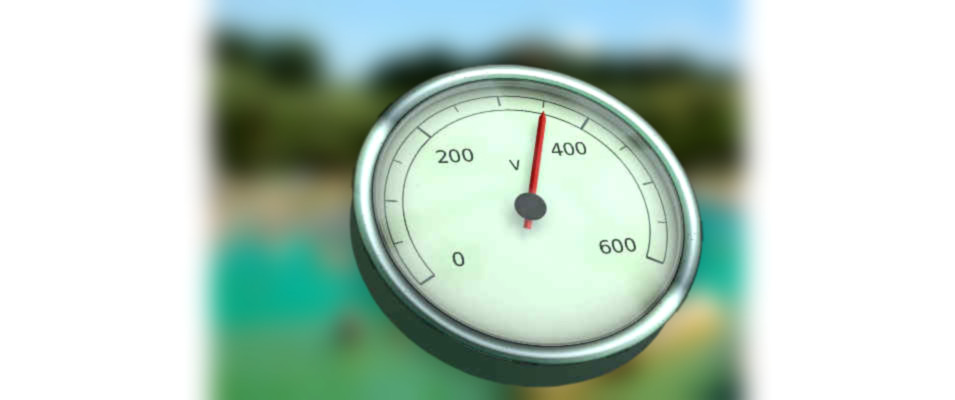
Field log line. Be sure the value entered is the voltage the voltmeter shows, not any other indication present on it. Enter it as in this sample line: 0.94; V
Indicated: 350; V
